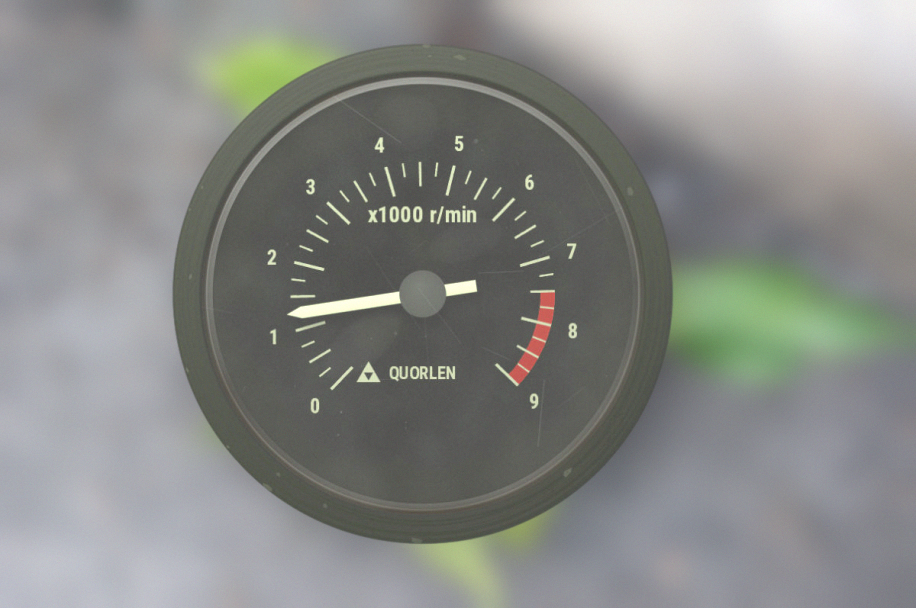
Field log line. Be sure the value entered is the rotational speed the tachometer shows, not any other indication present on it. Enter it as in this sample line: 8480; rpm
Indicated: 1250; rpm
